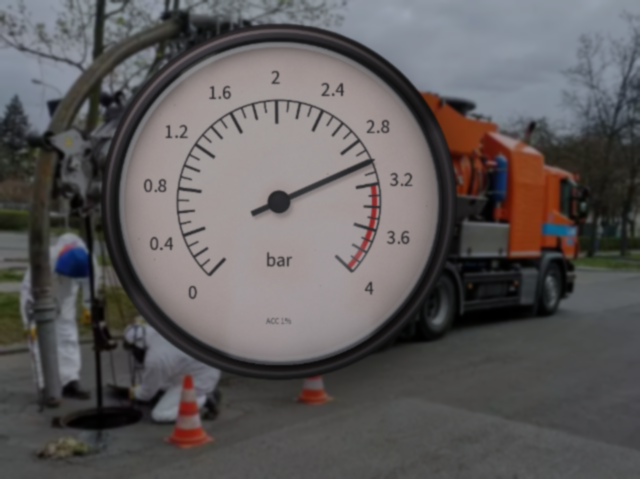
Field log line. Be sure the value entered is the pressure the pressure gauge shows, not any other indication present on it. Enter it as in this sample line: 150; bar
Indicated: 3; bar
